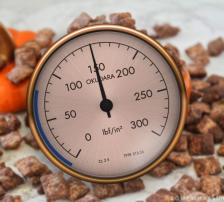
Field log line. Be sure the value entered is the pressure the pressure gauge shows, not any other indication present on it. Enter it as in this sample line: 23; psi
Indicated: 150; psi
